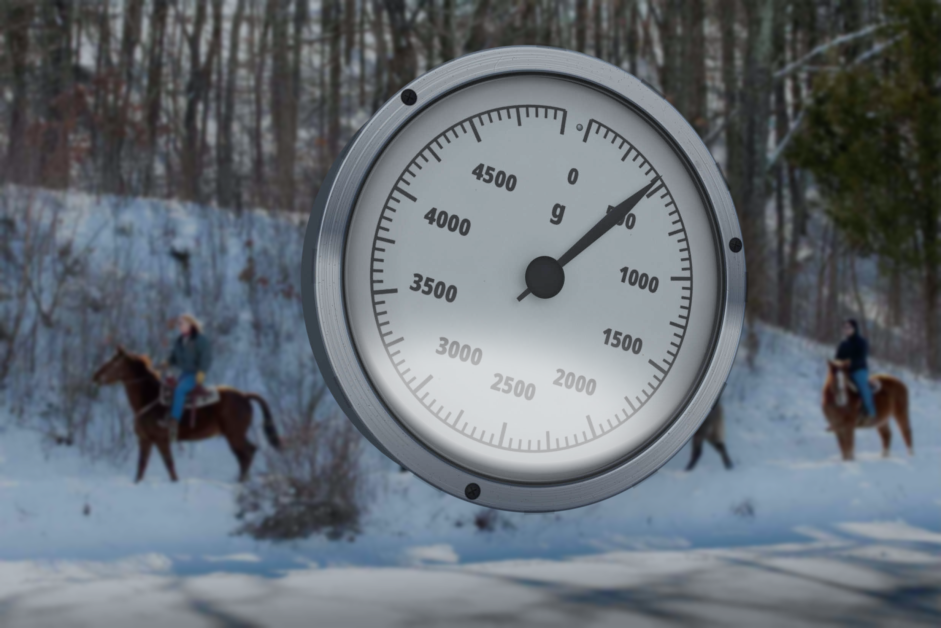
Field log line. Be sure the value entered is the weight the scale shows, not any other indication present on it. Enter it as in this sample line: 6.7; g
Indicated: 450; g
